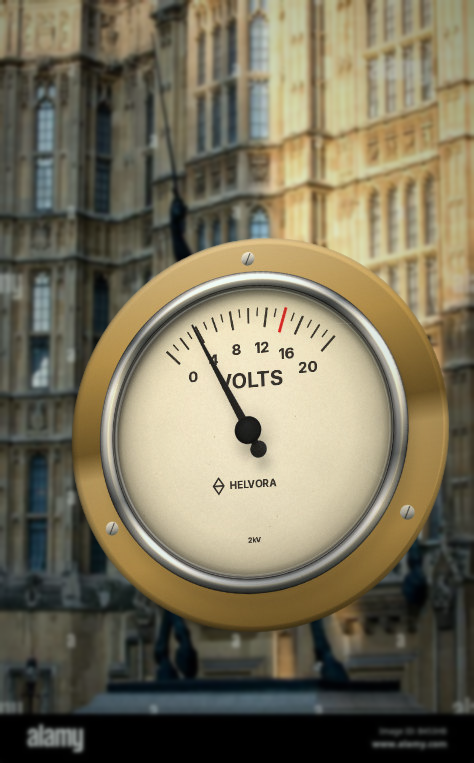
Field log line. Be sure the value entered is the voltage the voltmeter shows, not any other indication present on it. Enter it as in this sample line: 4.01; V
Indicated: 4; V
